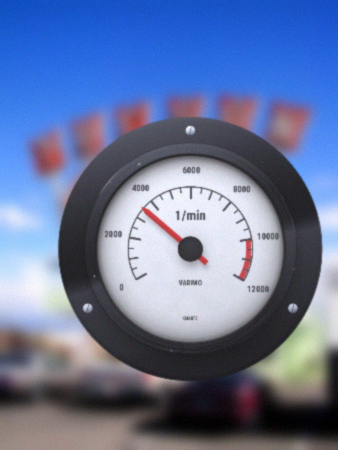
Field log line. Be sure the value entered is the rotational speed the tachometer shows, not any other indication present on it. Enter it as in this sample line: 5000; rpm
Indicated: 3500; rpm
